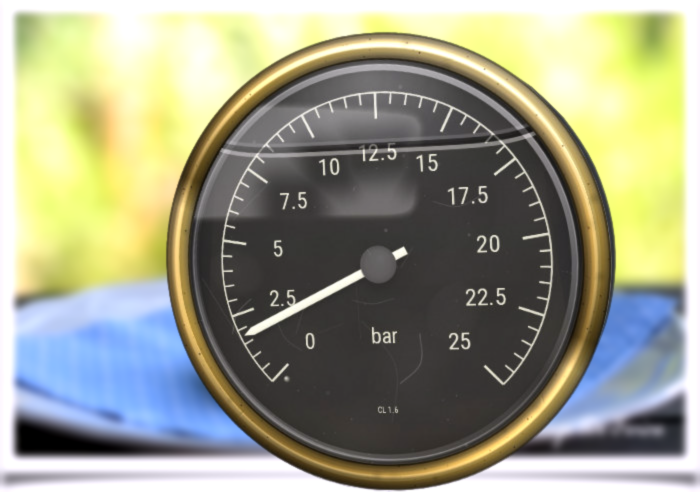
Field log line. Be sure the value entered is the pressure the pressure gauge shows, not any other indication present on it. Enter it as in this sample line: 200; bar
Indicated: 1.75; bar
